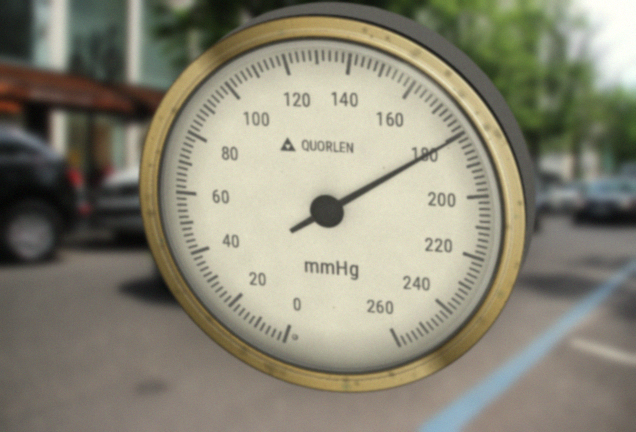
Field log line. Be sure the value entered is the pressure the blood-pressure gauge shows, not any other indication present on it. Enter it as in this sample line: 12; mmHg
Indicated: 180; mmHg
